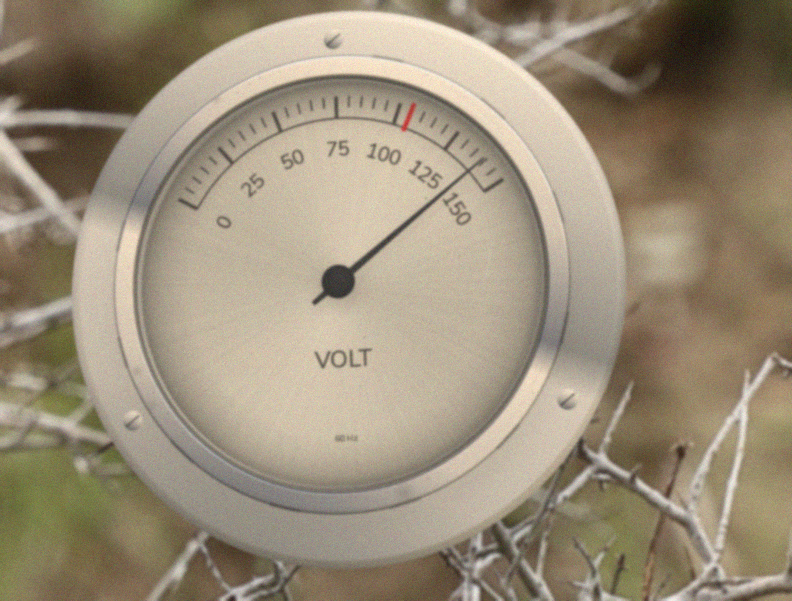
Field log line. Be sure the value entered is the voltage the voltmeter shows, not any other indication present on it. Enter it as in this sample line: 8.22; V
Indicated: 140; V
